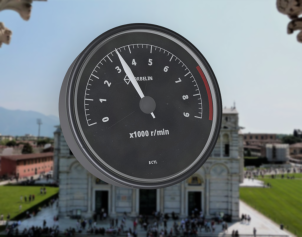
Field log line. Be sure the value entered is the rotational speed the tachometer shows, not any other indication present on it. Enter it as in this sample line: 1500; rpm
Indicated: 3400; rpm
